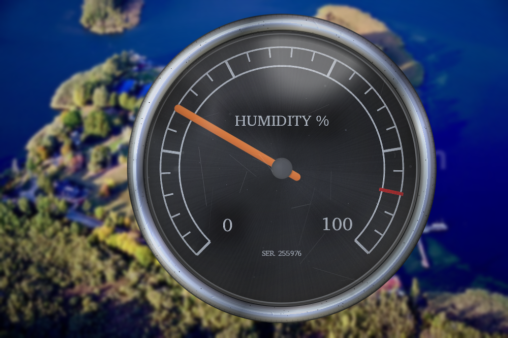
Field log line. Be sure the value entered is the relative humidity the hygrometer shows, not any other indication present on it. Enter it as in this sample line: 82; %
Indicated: 28; %
